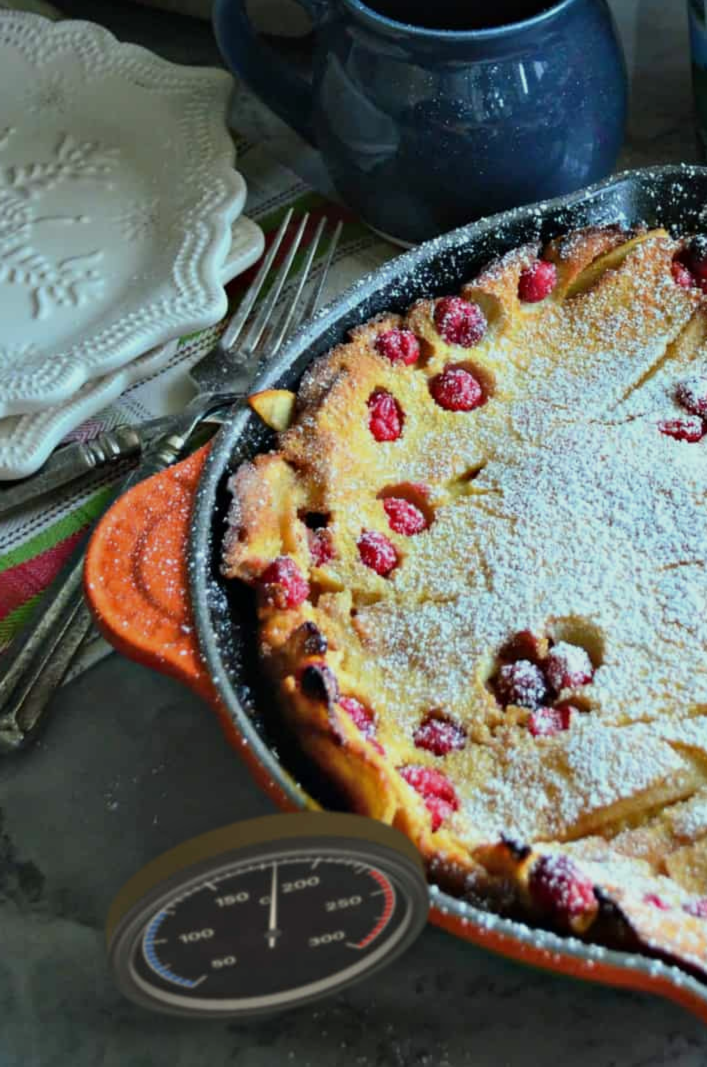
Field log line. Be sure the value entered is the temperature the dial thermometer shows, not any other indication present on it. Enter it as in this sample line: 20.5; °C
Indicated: 180; °C
